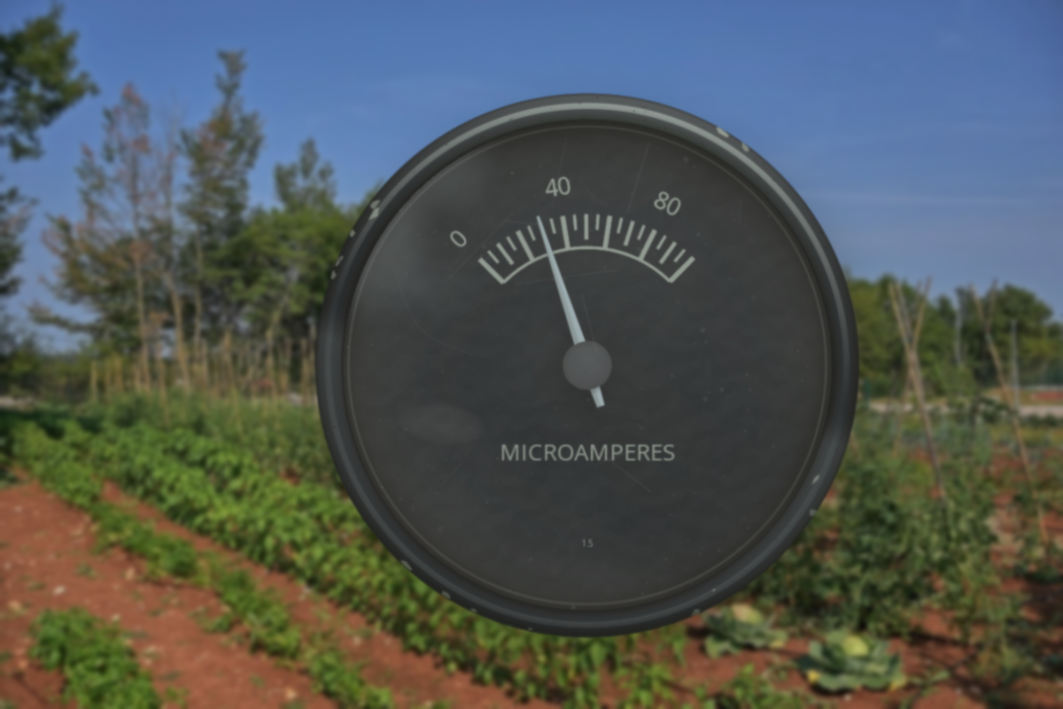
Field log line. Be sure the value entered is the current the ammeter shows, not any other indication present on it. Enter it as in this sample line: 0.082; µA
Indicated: 30; µA
